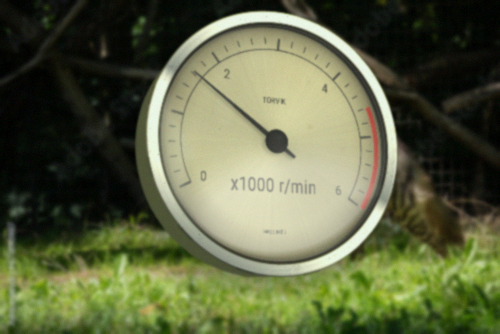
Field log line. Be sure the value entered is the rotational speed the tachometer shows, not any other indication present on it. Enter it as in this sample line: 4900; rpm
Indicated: 1600; rpm
